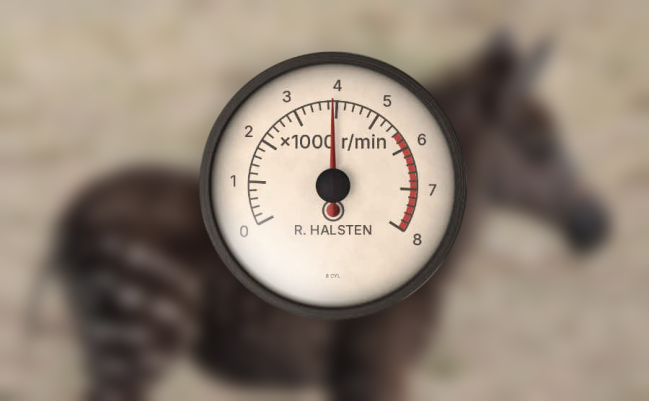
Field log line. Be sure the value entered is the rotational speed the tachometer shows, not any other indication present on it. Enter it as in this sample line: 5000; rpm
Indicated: 3900; rpm
